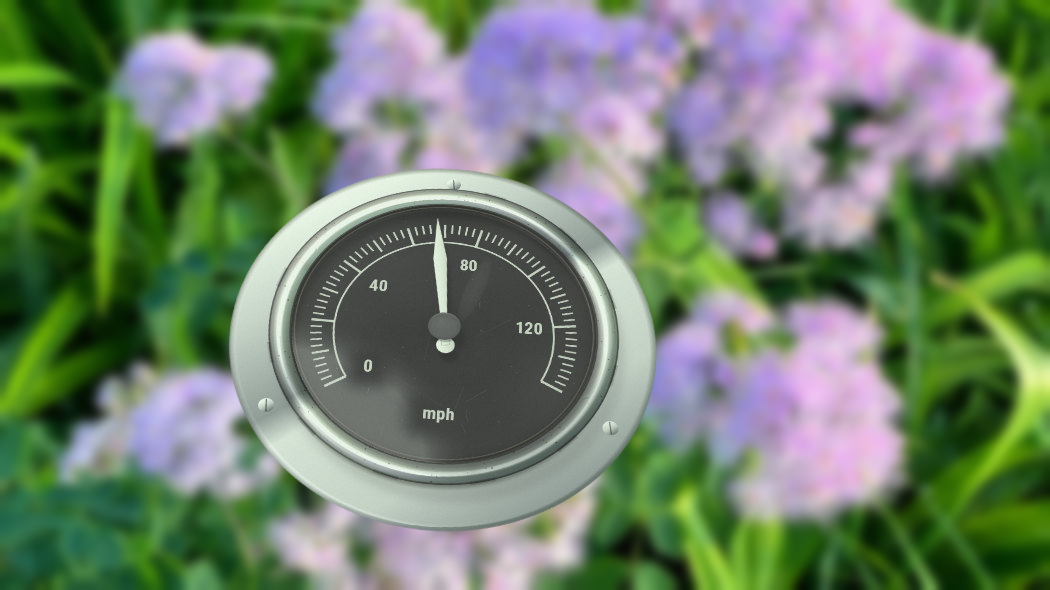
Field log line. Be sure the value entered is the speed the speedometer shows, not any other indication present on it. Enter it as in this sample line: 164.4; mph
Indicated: 68; mph
